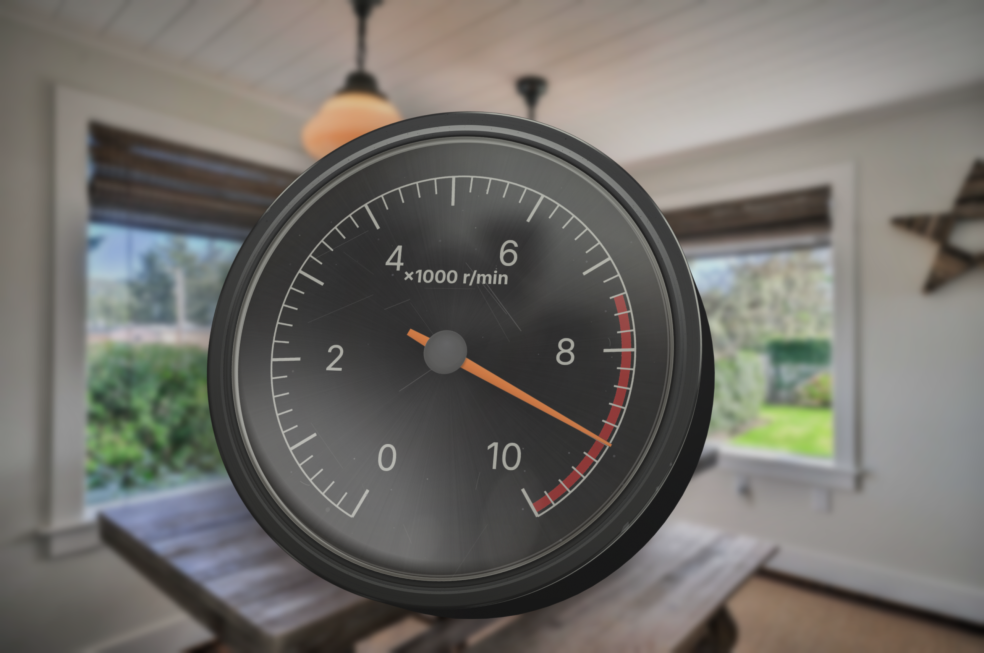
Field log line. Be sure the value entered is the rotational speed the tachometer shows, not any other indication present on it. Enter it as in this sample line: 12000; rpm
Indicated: 9000; rpm
